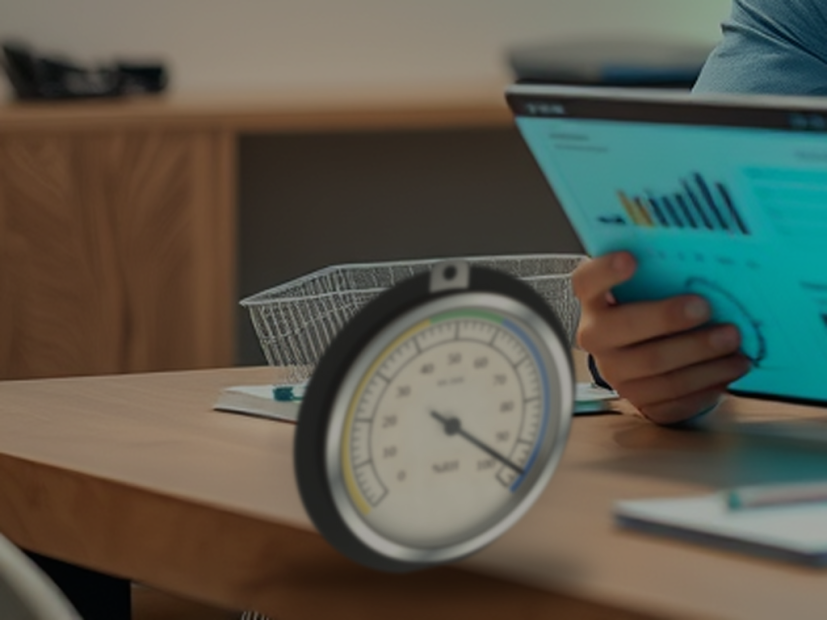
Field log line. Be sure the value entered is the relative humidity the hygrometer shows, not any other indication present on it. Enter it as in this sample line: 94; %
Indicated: 96; %
